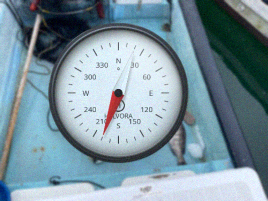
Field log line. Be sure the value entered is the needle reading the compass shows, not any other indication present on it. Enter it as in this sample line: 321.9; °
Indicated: 200; °
